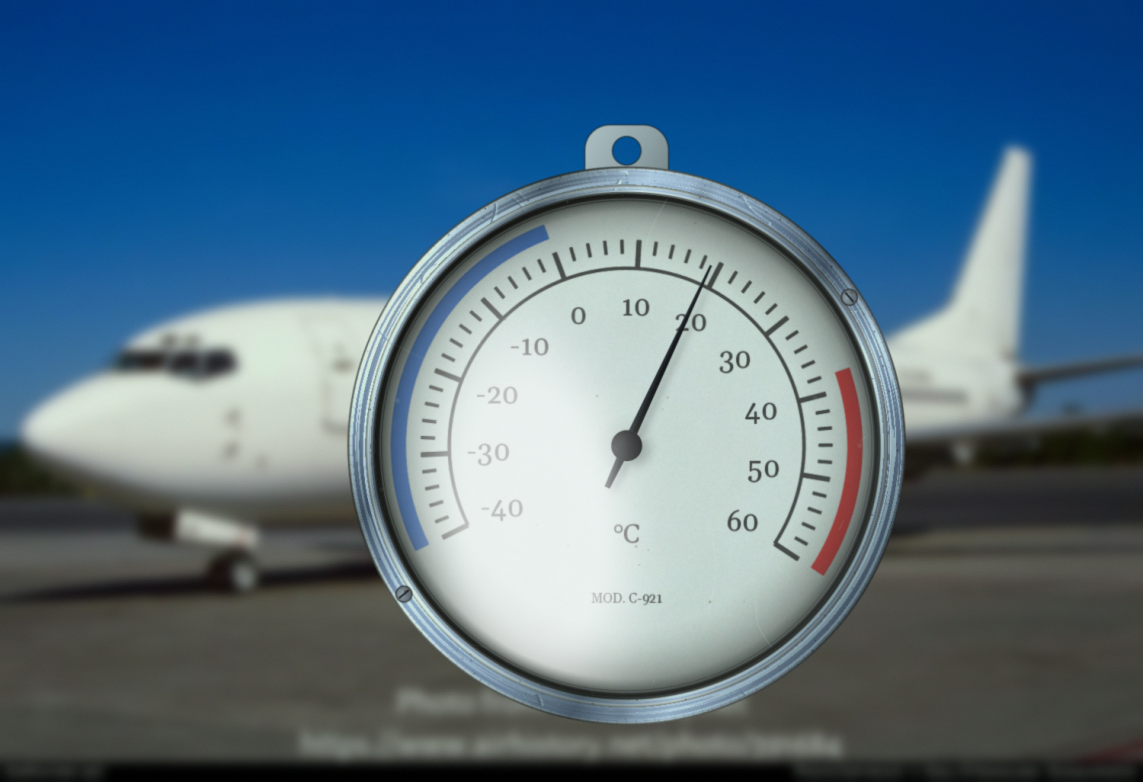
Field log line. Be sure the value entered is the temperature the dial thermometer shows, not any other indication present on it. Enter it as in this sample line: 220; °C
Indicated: 19; °C
